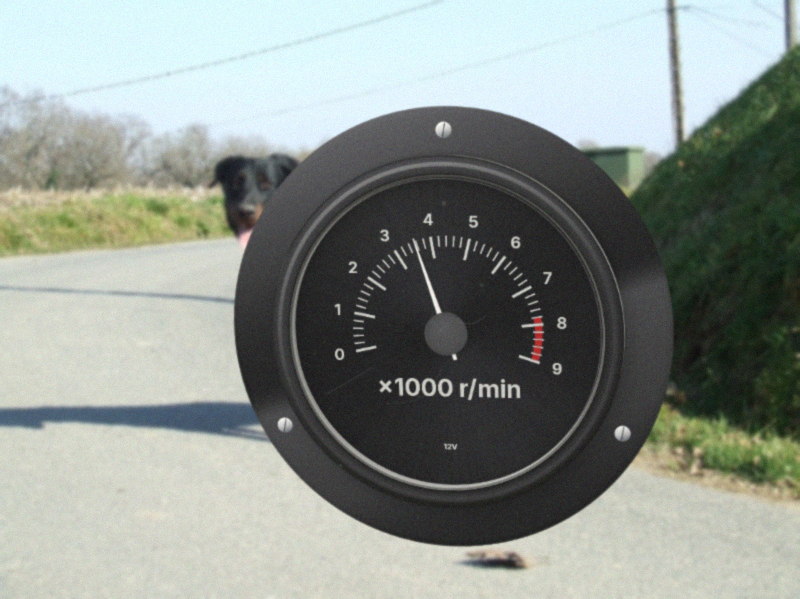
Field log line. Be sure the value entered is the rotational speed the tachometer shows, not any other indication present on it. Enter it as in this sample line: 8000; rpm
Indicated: 3600; rpm
